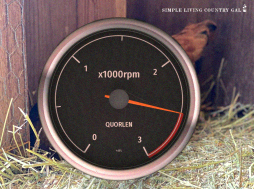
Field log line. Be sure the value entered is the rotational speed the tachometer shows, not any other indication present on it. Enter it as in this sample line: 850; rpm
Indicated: 2500; rpm
